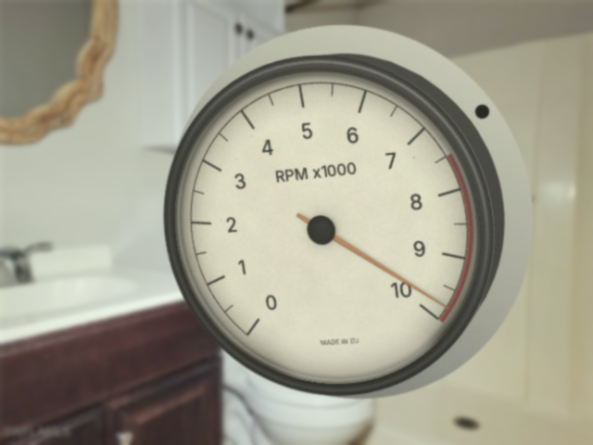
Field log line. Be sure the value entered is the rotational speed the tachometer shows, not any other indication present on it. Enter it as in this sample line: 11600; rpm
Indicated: 9750; rpm
